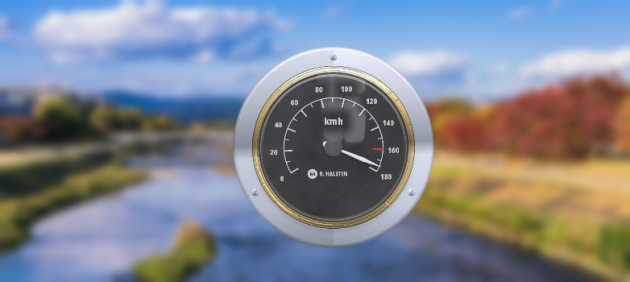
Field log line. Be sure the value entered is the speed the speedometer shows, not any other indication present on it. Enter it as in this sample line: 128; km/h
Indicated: 175; km/h
